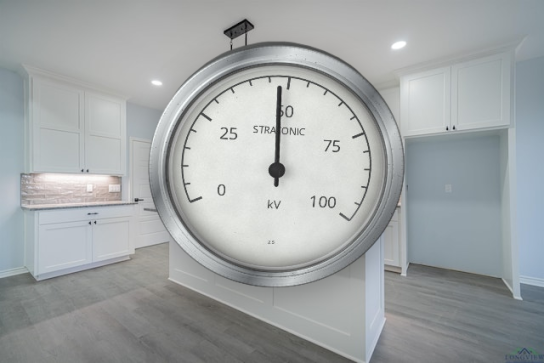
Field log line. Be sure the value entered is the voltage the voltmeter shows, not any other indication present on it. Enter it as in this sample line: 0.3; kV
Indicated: 47.5; kV
